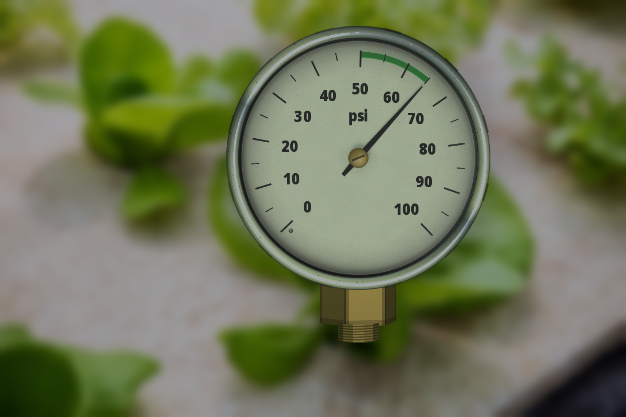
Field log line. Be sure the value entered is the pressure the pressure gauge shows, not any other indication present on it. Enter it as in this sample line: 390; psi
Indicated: 65; psi
